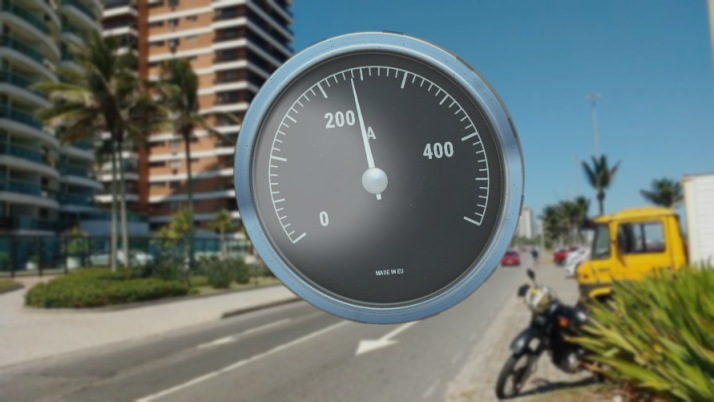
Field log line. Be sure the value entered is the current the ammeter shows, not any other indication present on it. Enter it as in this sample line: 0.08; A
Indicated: 240; A
